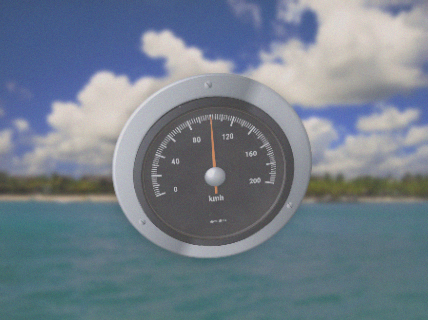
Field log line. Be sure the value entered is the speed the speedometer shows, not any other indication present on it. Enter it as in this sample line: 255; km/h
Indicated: 100; km/h
